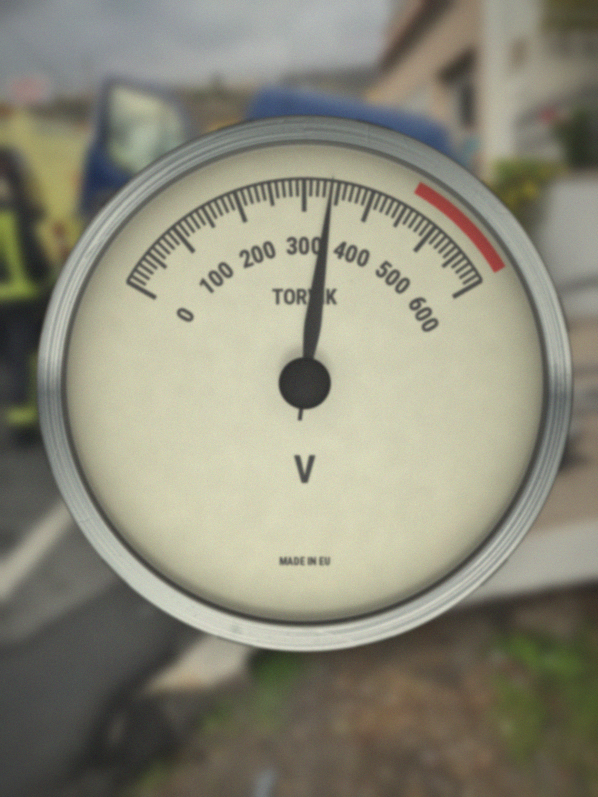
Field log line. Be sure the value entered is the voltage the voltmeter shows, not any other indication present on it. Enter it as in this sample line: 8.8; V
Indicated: 340; V
